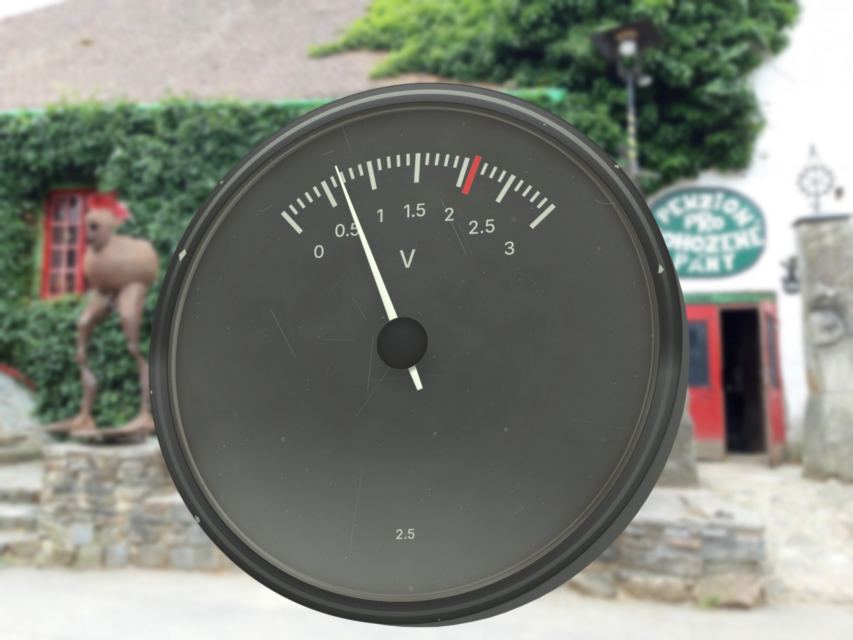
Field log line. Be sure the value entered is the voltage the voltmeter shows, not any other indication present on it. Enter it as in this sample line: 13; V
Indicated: 0.7; V
